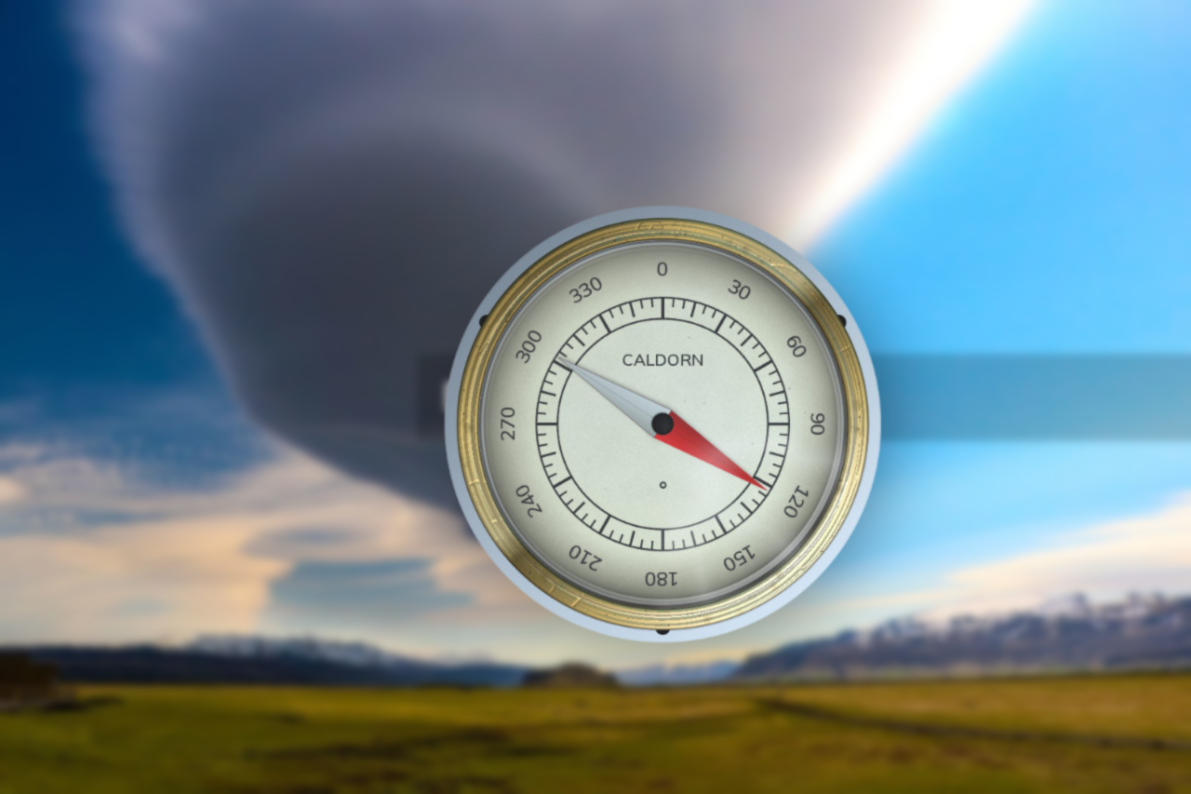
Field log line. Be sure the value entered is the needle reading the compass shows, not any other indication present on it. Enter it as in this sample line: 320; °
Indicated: 122.5; °
